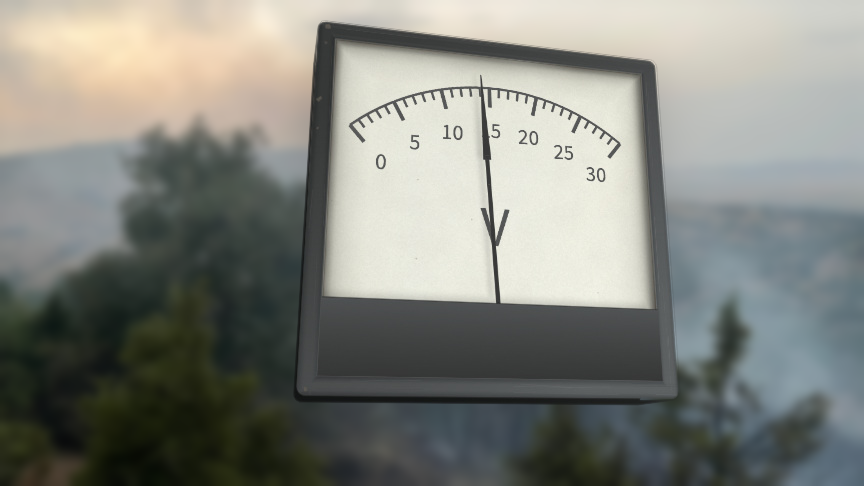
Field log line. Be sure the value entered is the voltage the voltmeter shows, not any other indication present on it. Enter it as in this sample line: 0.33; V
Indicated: 14; V
